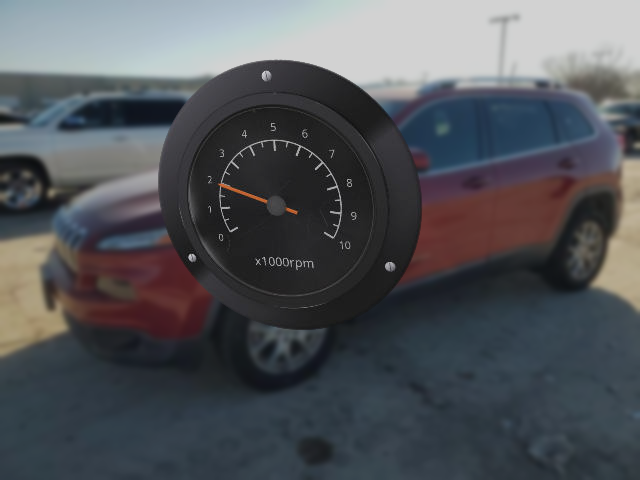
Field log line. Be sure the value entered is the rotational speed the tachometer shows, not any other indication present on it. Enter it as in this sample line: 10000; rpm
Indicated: 2000; rpm
